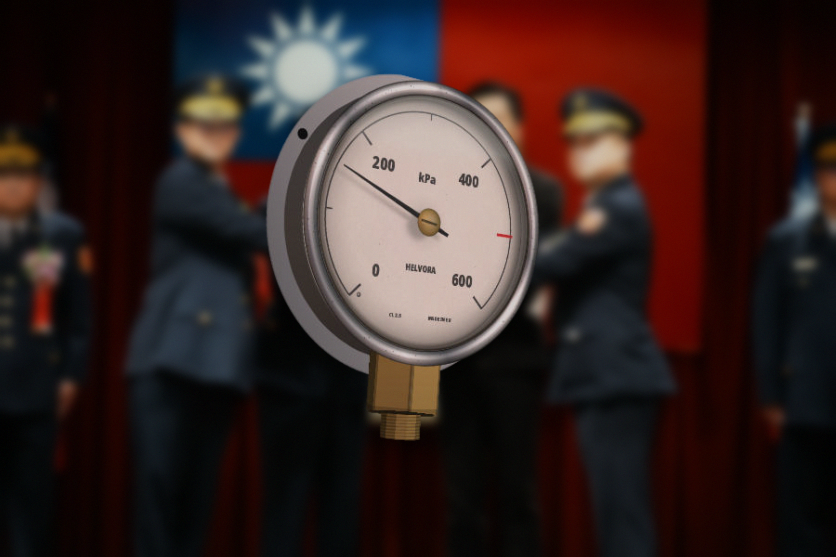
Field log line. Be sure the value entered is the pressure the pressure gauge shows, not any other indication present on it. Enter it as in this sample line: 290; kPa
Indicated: 150; kPa
